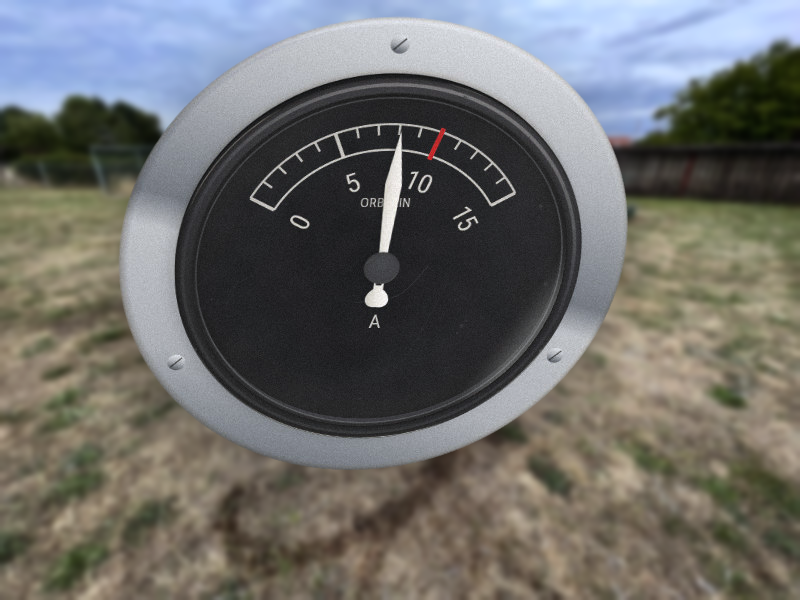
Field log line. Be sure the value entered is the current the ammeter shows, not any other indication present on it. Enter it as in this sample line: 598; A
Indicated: 8; A
